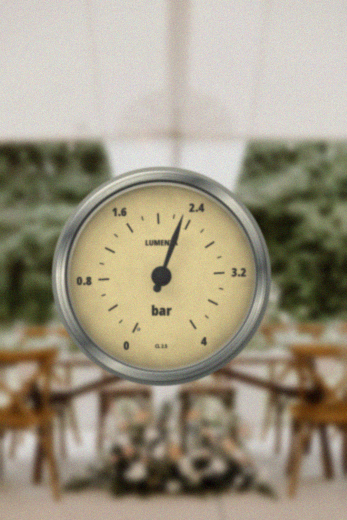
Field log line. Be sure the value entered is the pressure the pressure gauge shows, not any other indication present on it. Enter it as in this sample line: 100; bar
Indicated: 2.3; bar
